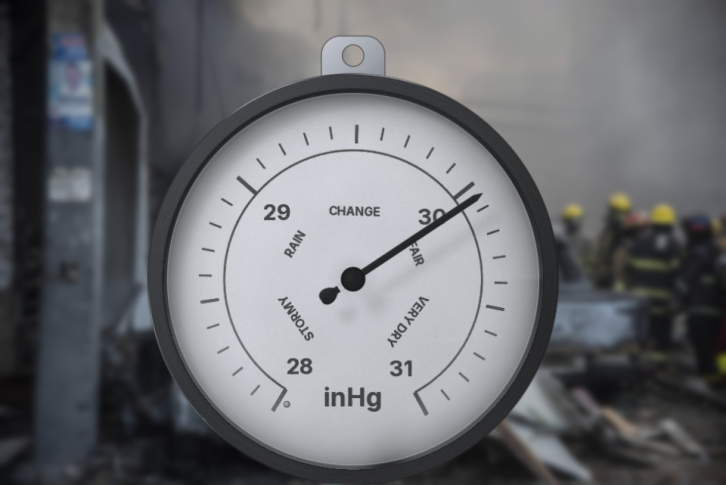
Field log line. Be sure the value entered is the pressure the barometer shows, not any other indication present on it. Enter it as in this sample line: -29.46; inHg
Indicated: 30.05; inHg
